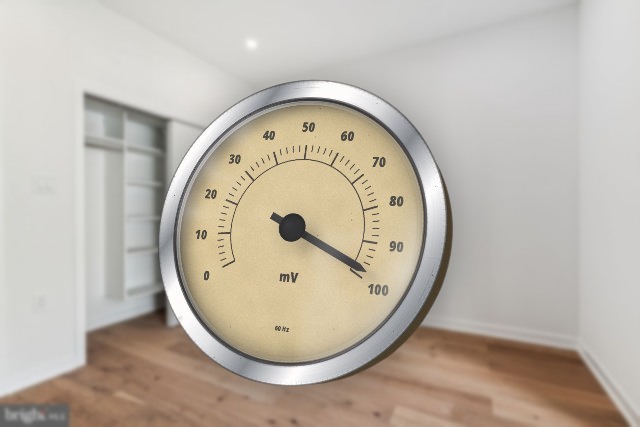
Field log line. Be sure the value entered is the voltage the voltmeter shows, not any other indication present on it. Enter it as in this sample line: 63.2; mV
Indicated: 98; mV
